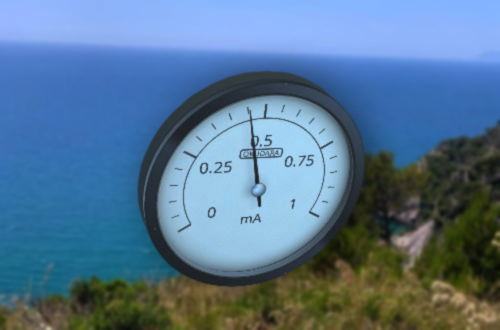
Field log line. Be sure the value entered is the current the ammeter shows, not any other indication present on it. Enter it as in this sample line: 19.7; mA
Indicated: 0.45; mA
